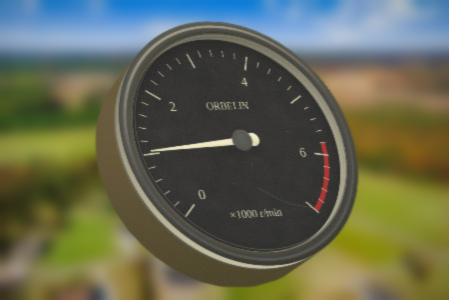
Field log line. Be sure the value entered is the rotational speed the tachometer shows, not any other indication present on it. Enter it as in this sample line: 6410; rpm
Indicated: 1000; rpm
